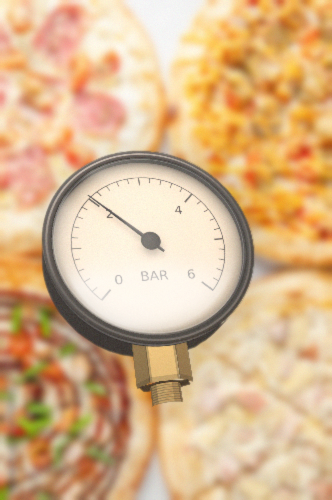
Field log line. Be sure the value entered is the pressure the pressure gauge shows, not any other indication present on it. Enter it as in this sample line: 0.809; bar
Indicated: 2; bar
